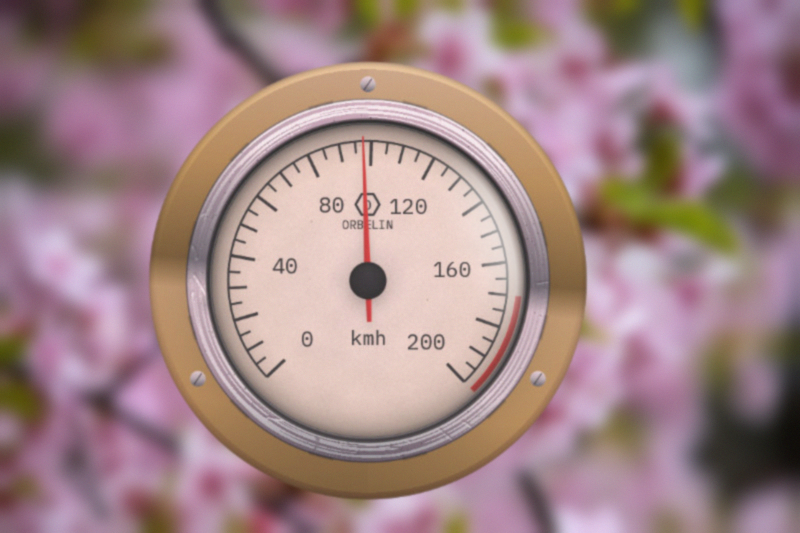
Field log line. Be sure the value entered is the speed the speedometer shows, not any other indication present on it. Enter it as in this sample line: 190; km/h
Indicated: 97.5; km/h
